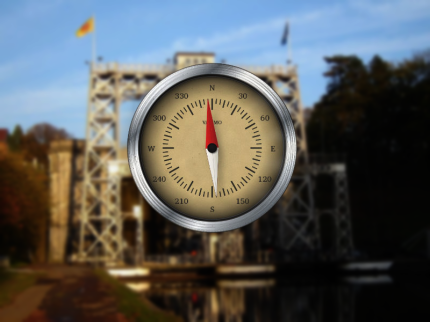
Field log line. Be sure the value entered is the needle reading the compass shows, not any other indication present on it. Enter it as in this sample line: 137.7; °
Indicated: 355; °
